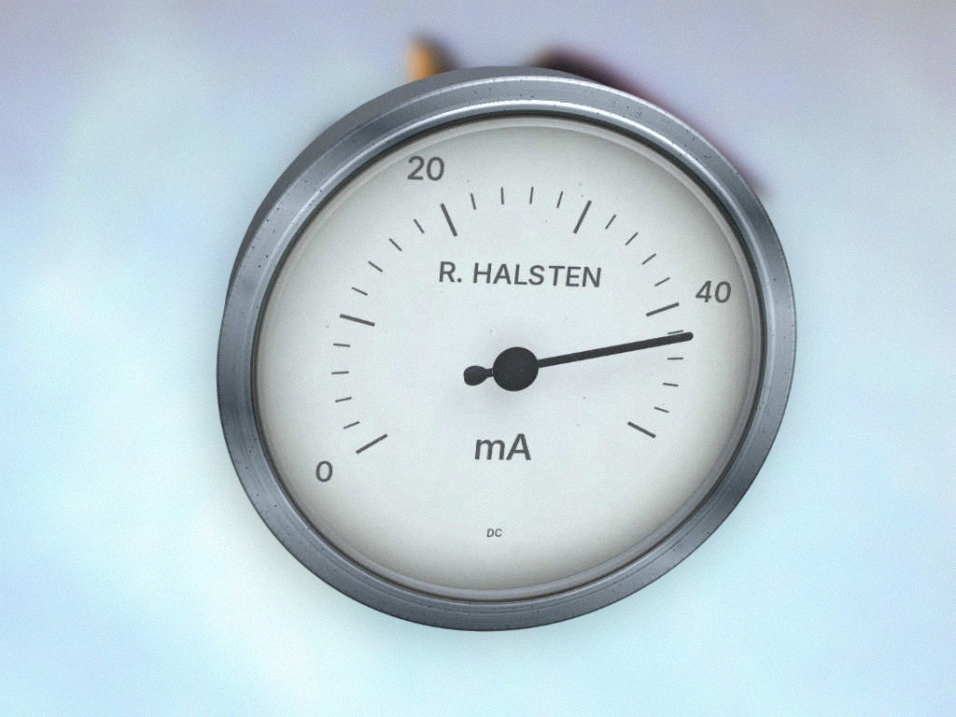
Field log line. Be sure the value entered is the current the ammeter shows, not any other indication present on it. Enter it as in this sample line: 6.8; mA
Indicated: 42; mA
